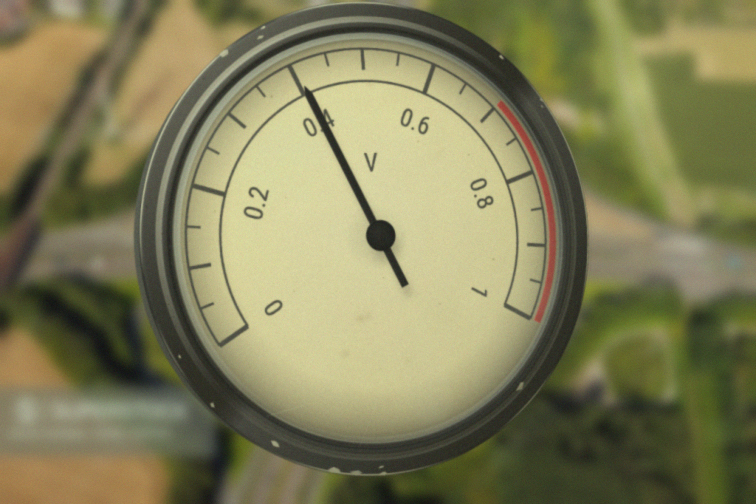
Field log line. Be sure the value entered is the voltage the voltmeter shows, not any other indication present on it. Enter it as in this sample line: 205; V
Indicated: 0.4; V
